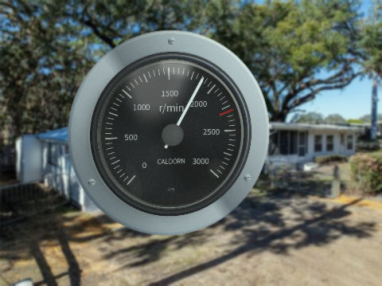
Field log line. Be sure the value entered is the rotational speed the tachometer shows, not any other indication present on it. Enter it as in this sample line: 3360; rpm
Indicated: 1850; rpm
